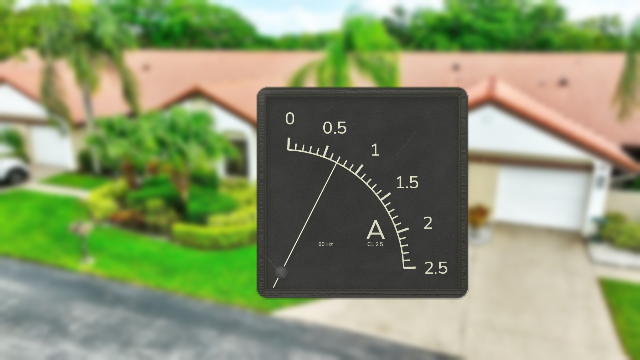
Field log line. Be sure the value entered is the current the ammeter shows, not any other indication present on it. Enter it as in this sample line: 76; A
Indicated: 0.7; A
